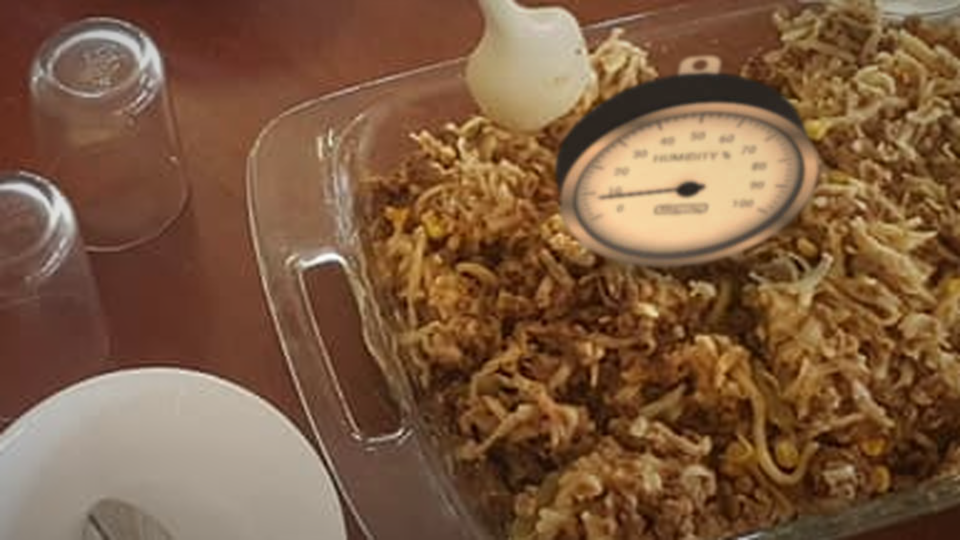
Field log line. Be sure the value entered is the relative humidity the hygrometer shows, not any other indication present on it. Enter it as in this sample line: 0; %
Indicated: 10; %
